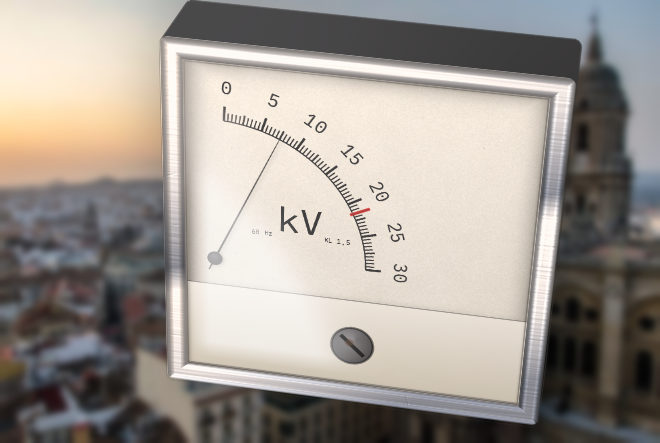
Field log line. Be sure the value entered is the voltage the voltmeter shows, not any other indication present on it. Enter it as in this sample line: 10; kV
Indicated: 7.5; kV
